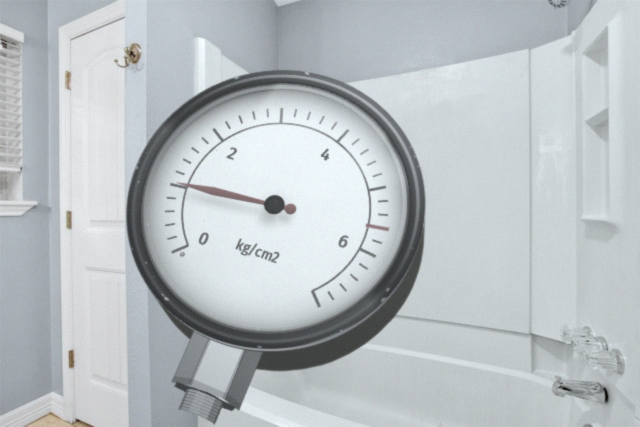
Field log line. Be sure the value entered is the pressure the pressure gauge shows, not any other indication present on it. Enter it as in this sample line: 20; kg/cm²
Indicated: 1; kg/cm²
